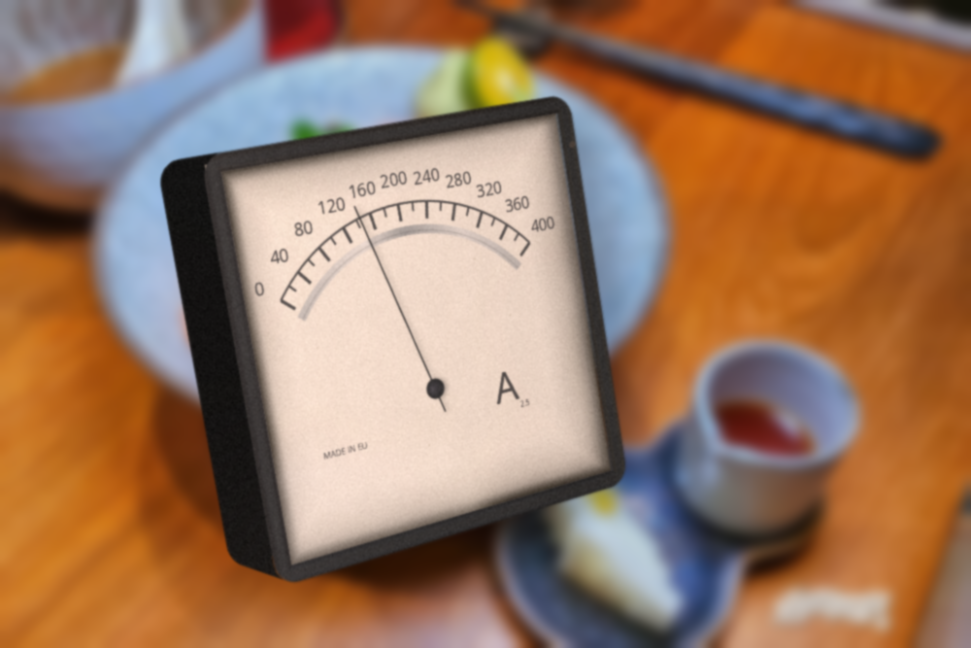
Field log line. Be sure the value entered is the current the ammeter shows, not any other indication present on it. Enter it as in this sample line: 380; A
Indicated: 140; A
